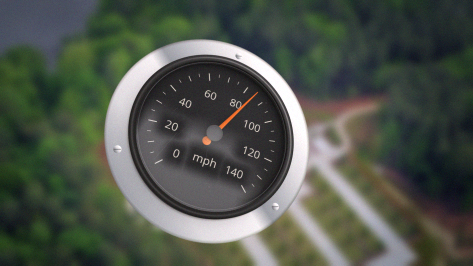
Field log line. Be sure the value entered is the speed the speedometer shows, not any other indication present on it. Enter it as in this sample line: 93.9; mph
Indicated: 85; mph
